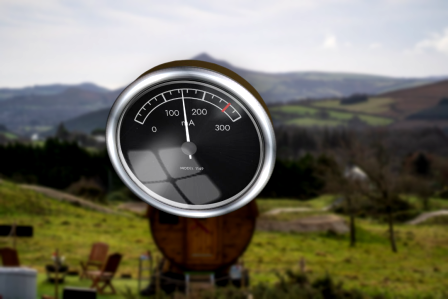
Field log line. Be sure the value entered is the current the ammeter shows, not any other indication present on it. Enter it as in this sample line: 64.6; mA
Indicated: 150; mA
